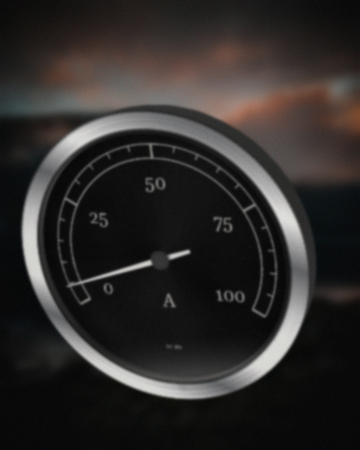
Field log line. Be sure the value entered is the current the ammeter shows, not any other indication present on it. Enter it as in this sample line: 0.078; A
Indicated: 5; A
